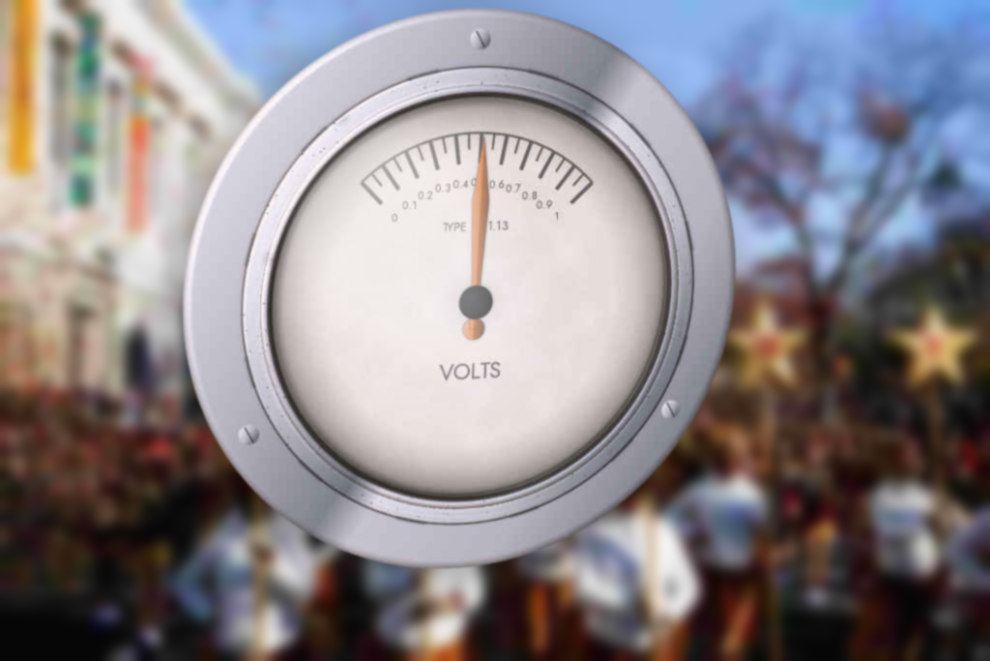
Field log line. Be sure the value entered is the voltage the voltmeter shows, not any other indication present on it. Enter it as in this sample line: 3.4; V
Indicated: 0.5; V
